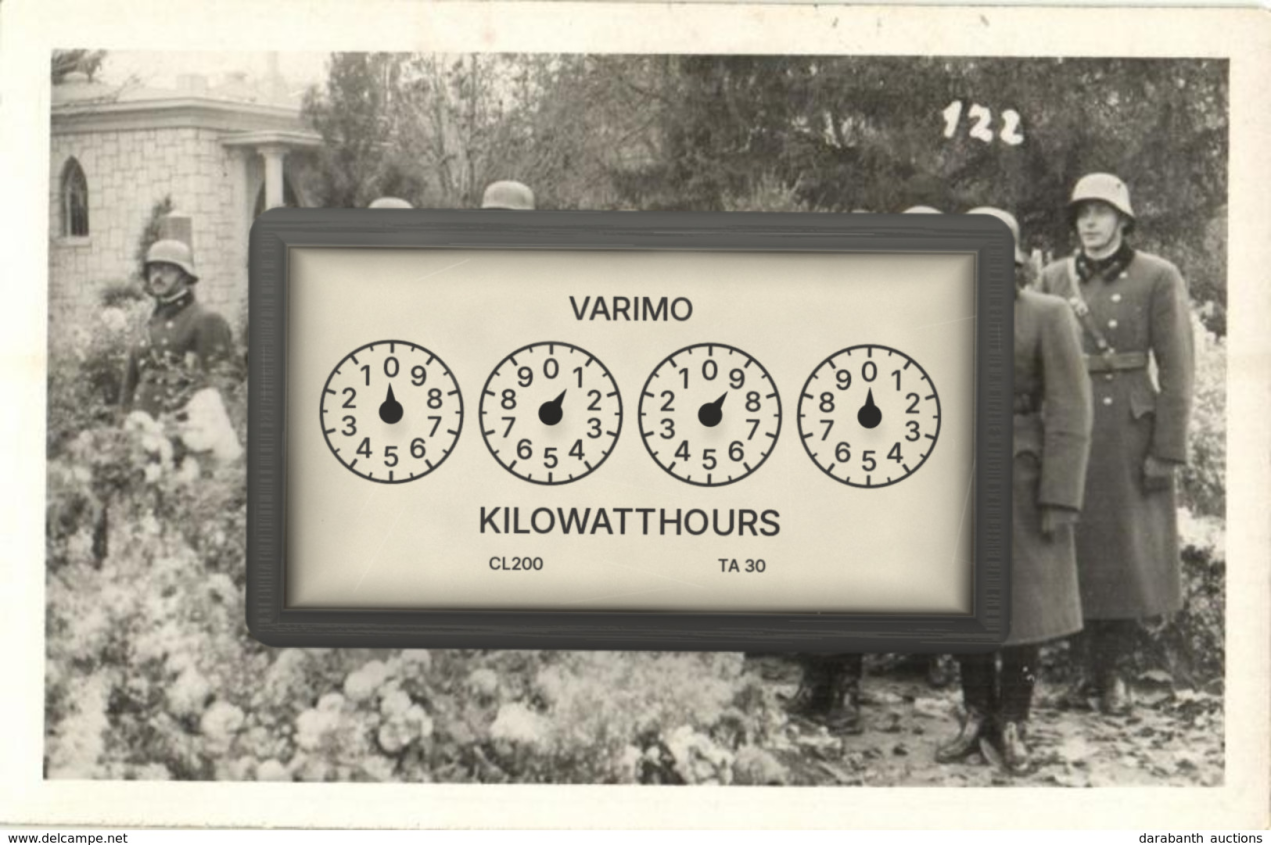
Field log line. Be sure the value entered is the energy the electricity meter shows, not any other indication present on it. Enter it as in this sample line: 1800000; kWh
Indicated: 90; kWh
